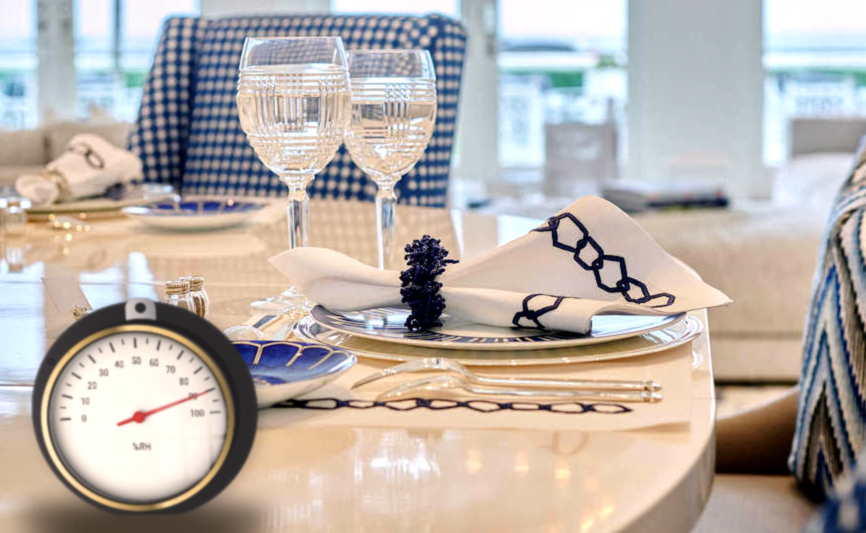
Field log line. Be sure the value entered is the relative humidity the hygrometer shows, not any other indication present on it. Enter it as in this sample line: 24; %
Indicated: 90; %
